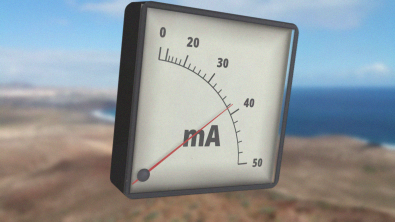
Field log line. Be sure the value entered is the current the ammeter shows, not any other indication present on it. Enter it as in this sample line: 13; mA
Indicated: 38; mA
